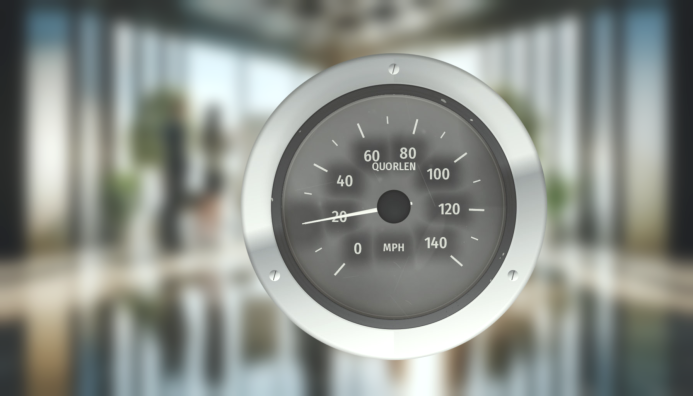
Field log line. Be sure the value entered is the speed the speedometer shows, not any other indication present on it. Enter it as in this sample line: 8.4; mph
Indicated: 20; mph
